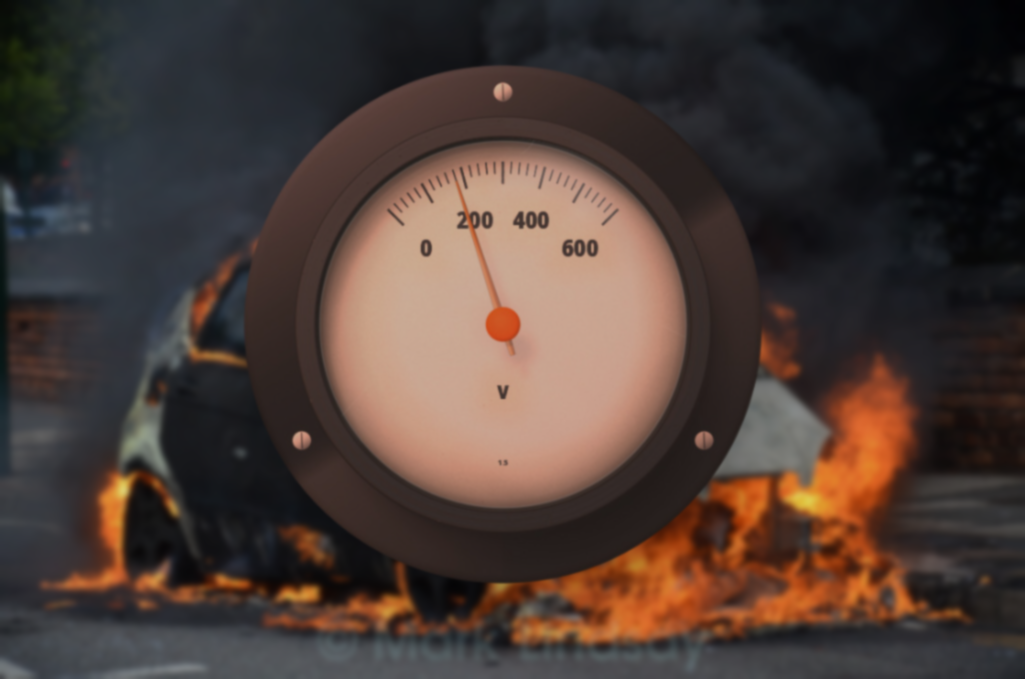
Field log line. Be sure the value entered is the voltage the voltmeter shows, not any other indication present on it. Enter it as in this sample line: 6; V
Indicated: 180; V
